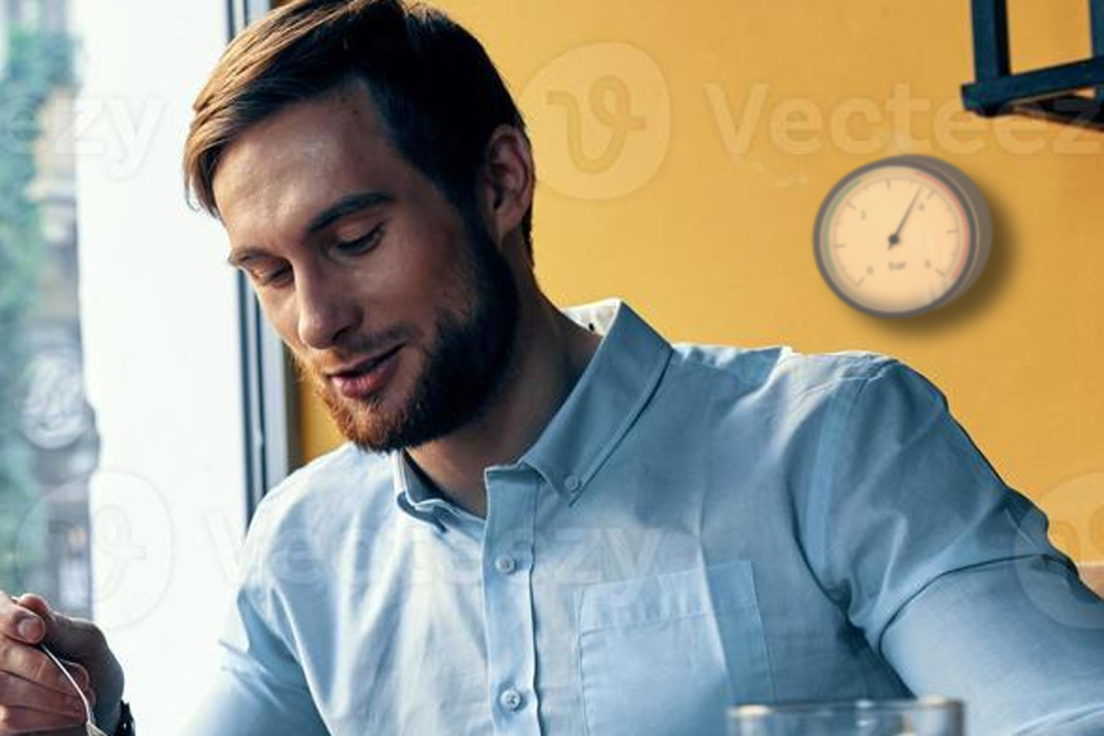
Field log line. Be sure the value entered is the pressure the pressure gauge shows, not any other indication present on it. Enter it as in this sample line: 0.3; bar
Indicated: 3.75; bar
